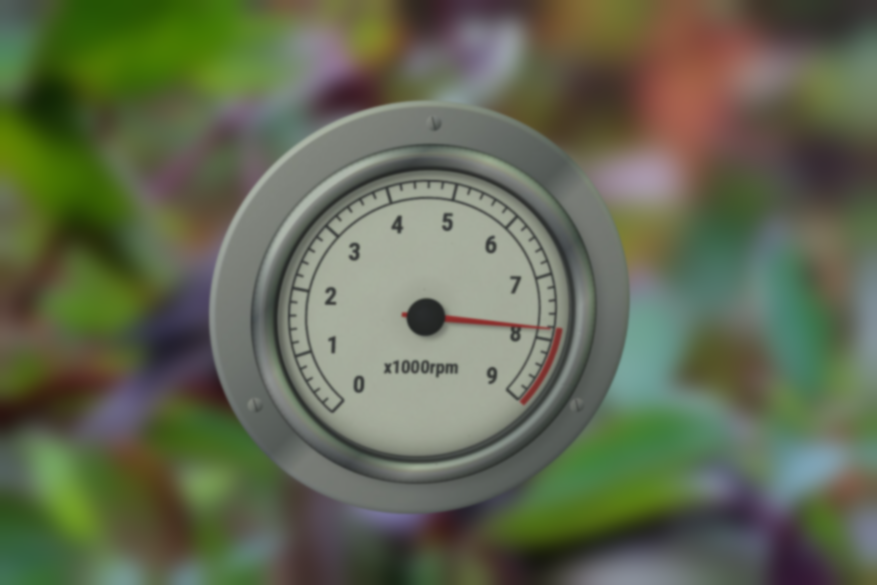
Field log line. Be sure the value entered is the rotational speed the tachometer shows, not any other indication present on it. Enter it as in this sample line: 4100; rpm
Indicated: 7800; rpm
